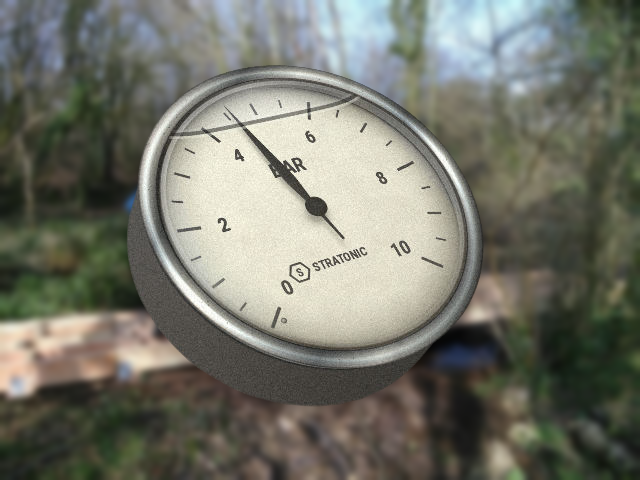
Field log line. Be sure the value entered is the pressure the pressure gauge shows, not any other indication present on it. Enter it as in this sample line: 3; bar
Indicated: 4.5; bar
